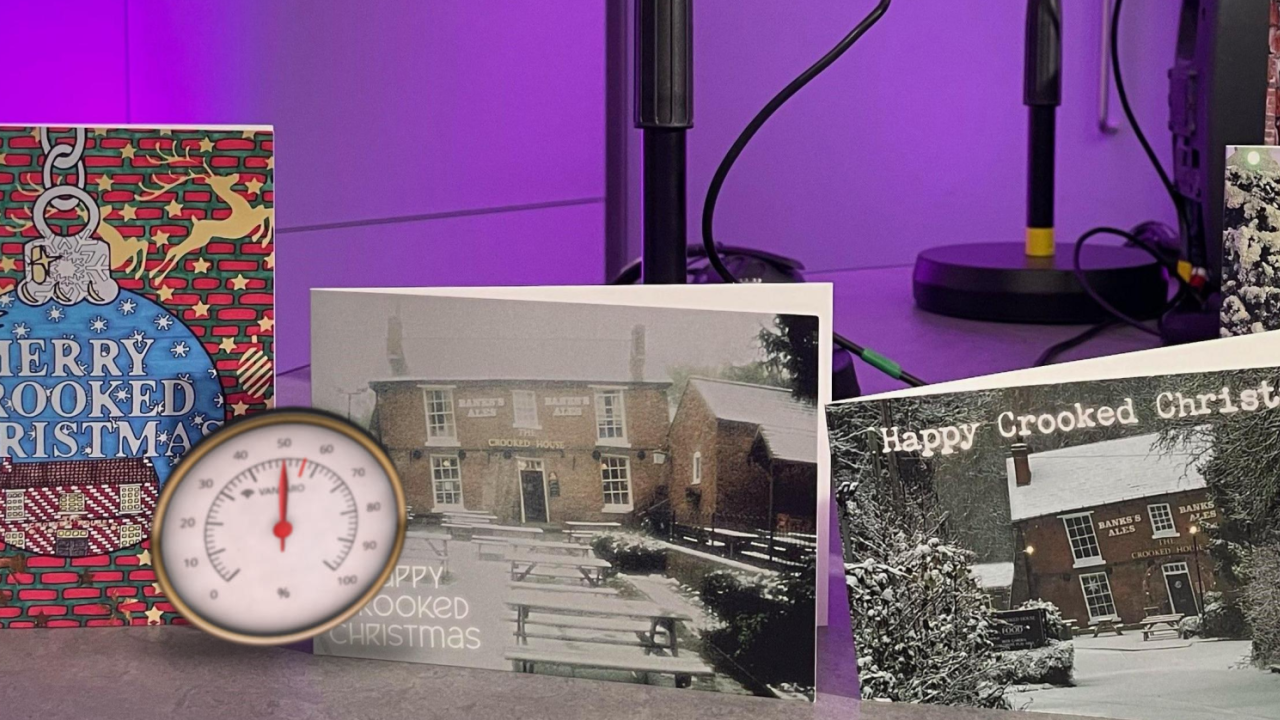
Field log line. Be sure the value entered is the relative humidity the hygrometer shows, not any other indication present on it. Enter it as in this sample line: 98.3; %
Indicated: 50; %
